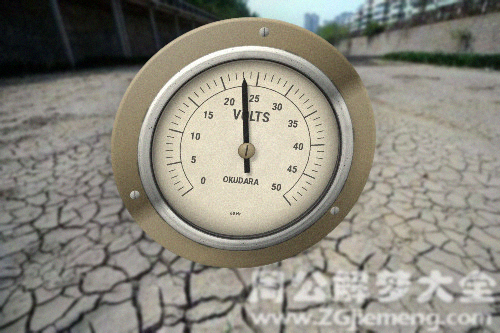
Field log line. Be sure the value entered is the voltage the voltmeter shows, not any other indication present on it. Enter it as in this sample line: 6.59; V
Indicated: 23; V
